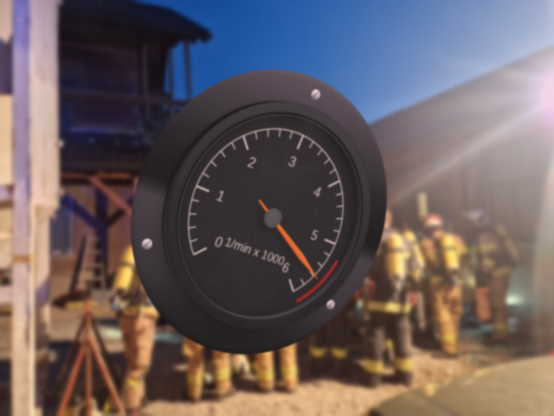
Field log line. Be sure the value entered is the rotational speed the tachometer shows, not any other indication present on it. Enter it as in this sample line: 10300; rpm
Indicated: 5600; rpm
